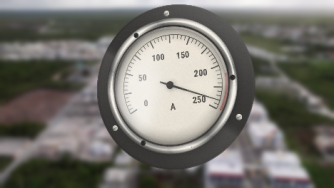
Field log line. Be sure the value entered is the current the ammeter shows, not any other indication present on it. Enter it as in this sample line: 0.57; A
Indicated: 240; A
